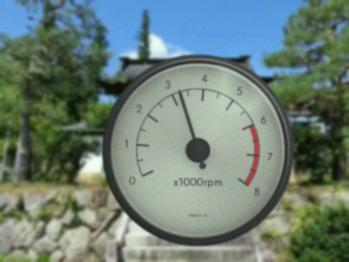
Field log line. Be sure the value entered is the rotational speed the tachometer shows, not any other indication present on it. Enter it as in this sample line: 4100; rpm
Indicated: 3250; rpm
